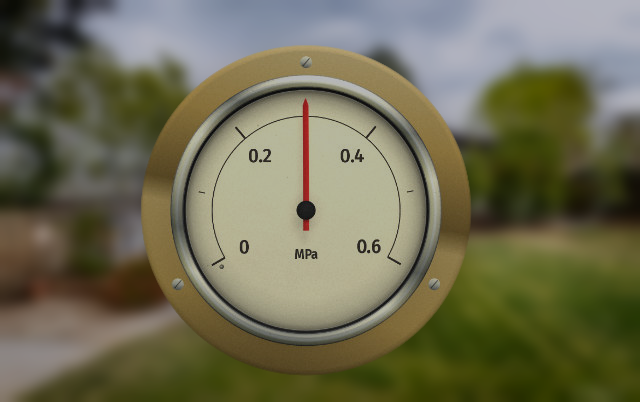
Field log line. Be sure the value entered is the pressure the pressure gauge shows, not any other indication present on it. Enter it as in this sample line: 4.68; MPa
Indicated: 0.3; MPa
